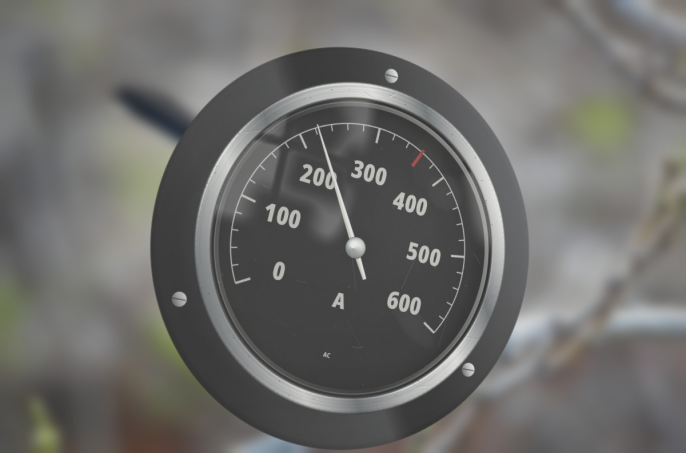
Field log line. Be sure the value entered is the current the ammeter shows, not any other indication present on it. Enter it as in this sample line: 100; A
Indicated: 220; A
